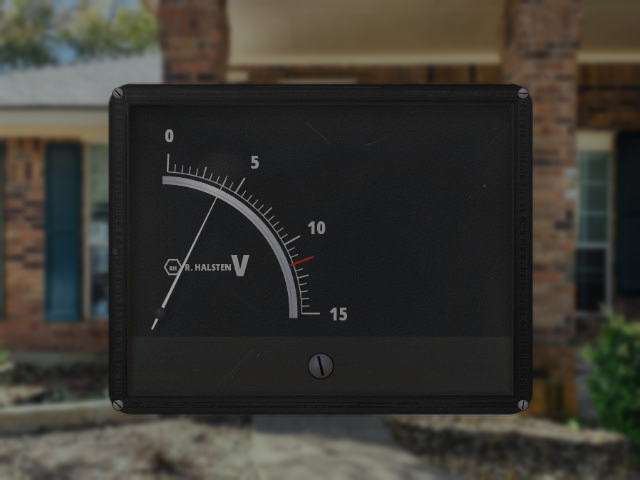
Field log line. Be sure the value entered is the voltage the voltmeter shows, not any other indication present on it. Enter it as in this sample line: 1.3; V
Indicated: 4; V
